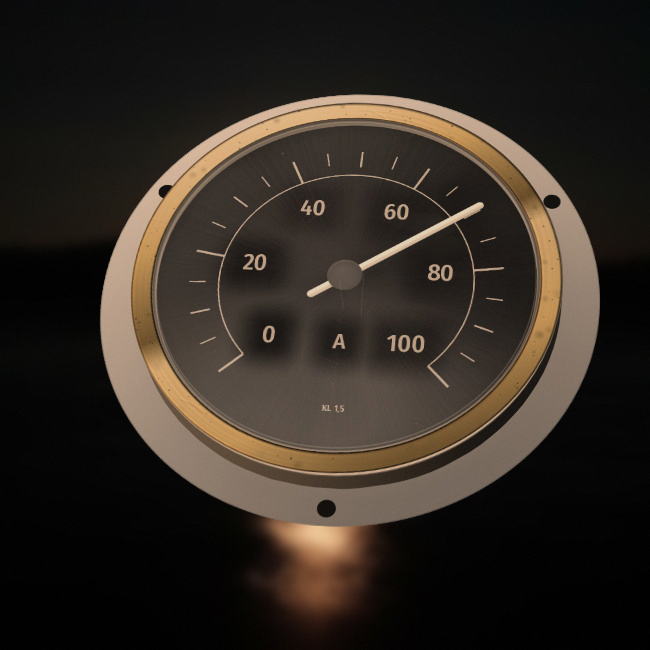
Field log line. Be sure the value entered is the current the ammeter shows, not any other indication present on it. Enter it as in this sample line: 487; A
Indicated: 70; A
